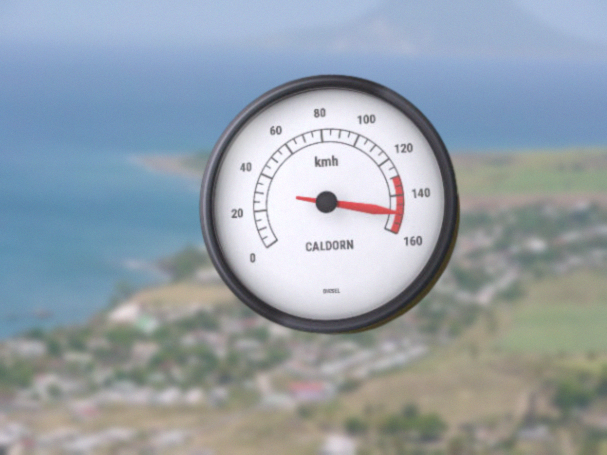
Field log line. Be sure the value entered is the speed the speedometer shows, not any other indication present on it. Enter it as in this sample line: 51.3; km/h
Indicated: 150; km/h
